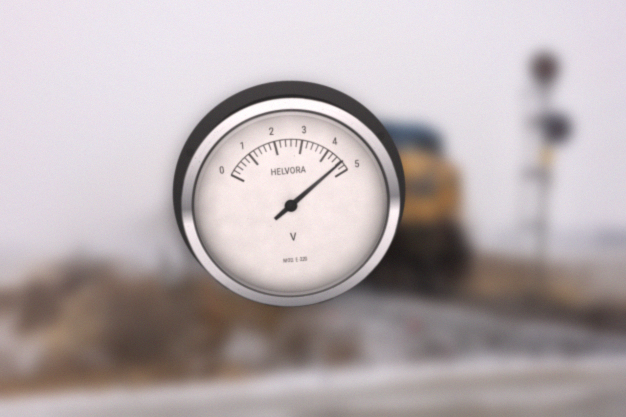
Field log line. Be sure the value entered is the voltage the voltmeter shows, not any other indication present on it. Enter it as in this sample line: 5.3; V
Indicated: 4.6; V
